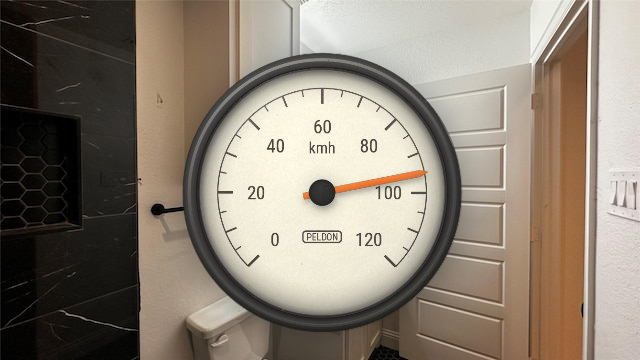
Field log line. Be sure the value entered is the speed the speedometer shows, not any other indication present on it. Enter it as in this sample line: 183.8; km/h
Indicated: 95; km/h
